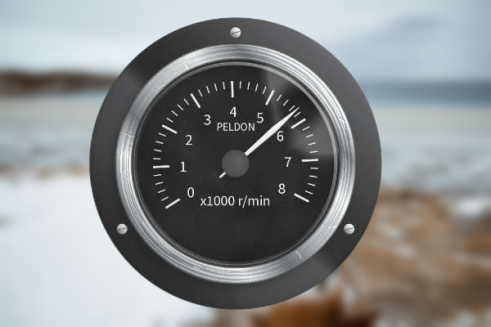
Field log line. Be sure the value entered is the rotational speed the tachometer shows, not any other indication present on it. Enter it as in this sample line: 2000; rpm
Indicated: 5700; rpm
